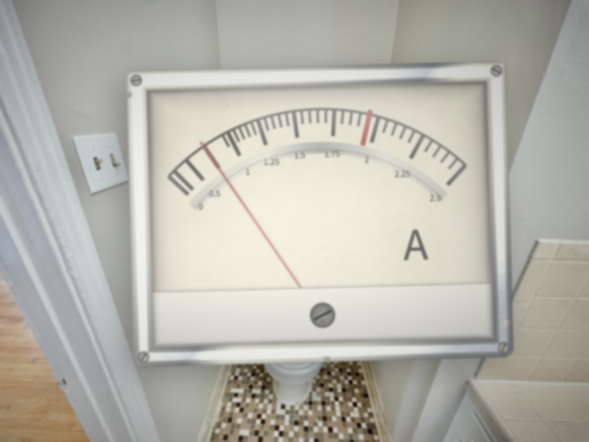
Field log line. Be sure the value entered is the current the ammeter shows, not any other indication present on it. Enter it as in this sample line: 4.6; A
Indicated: 0.75; A
